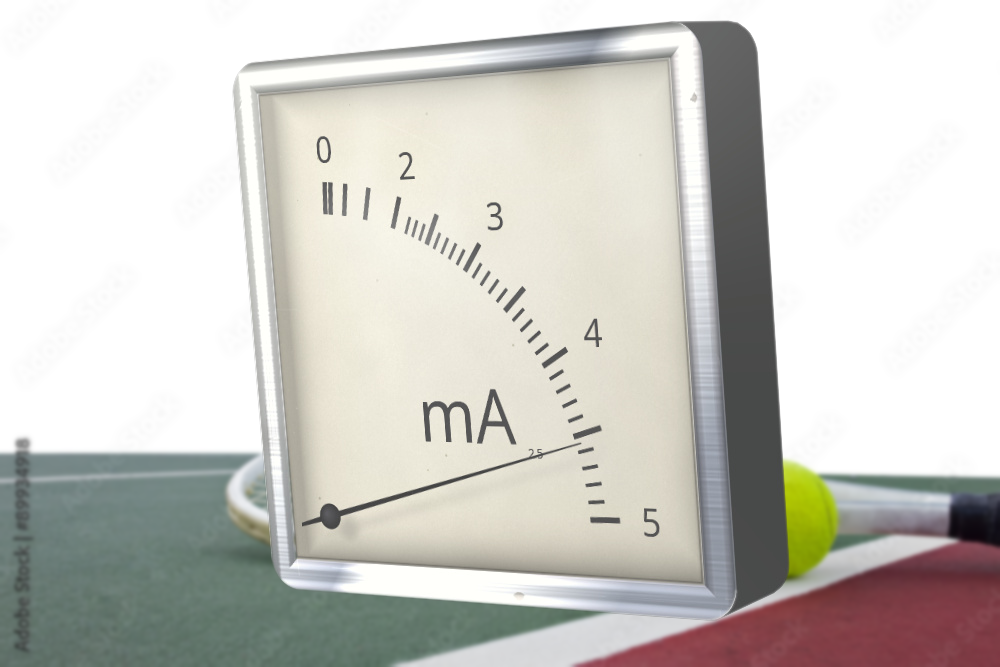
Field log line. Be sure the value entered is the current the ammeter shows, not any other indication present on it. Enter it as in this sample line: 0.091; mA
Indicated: 4.55; mA
